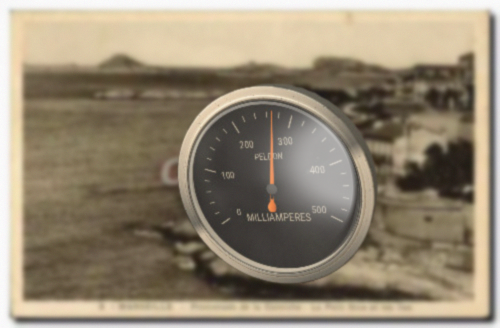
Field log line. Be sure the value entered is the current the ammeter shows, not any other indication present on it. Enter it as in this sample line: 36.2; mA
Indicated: 270; mA
